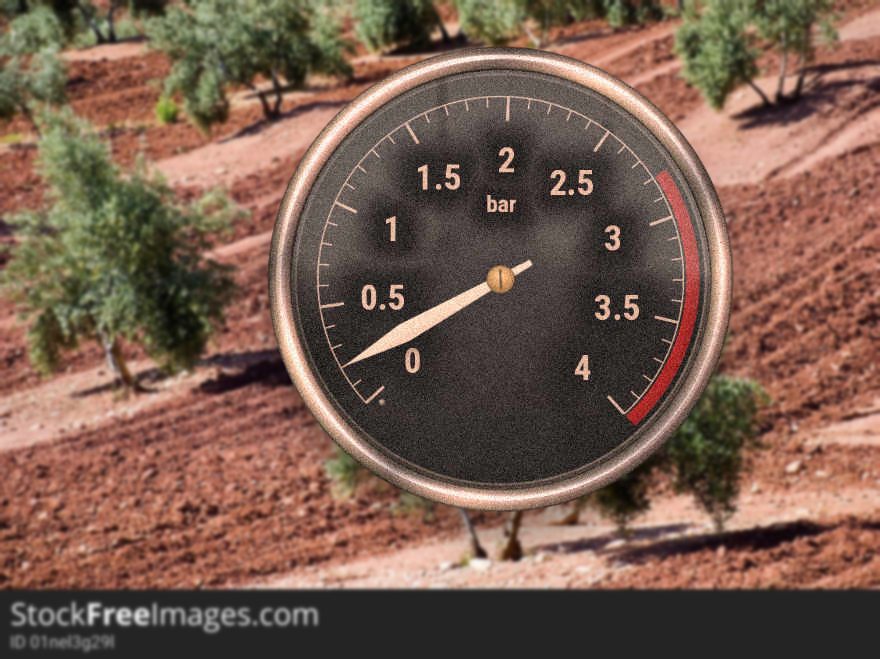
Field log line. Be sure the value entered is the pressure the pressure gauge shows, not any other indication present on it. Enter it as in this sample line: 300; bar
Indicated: 0.2; bar
